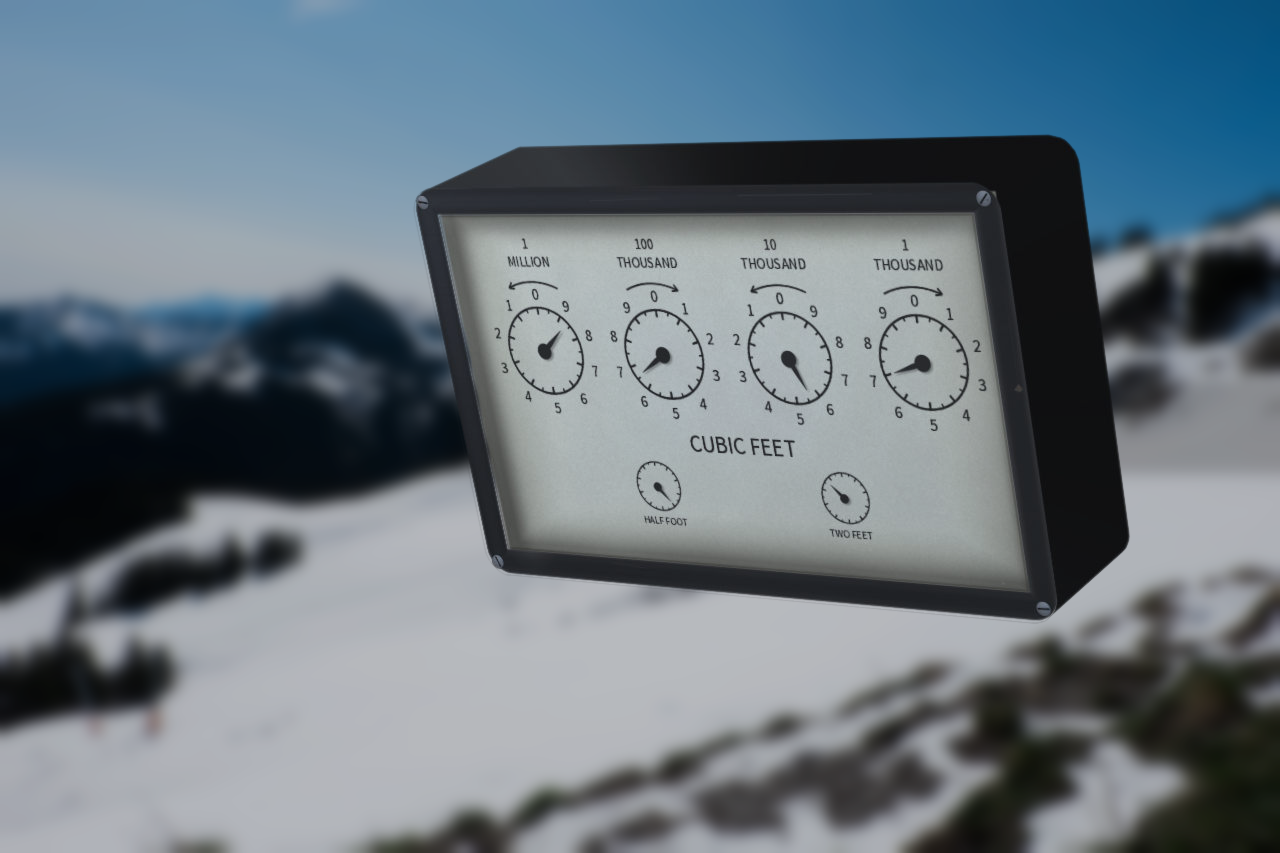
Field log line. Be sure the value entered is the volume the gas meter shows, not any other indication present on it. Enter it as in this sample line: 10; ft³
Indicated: 865700; ft³
